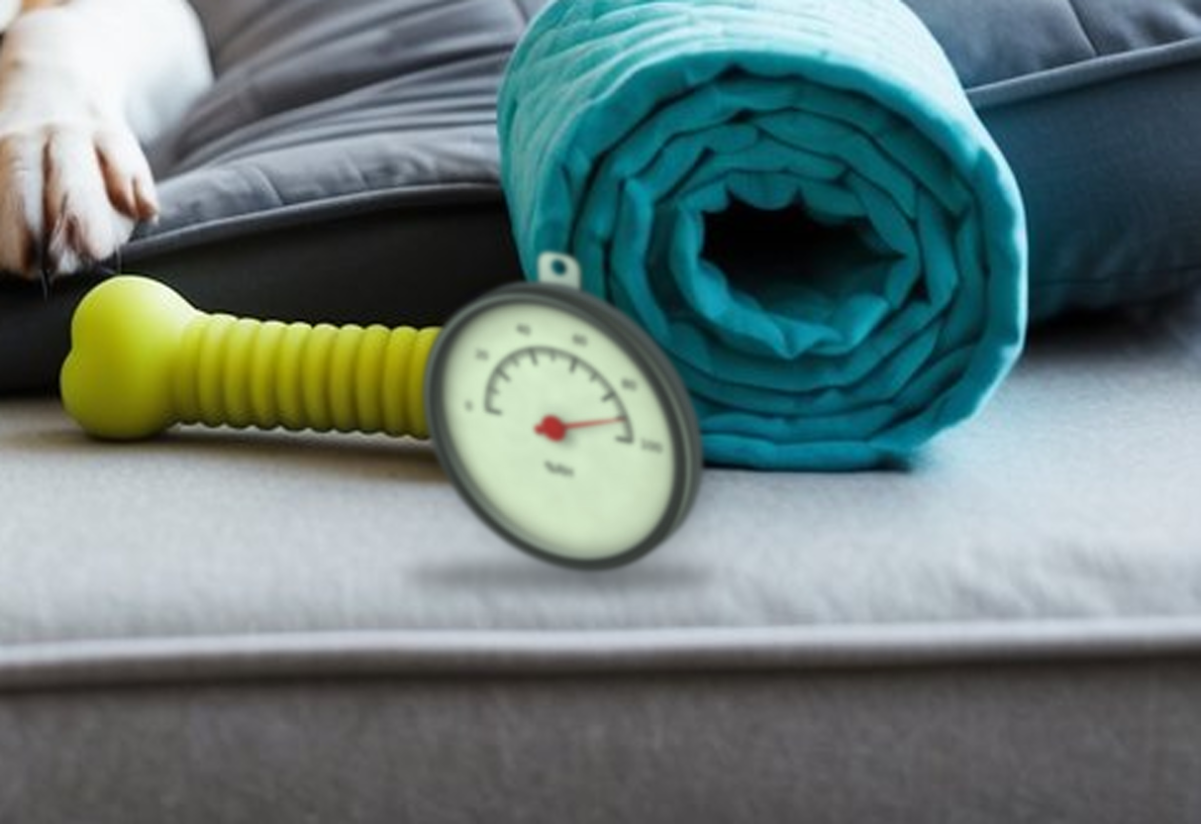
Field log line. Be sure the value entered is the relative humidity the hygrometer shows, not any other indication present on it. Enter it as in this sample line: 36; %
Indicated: 90; %
